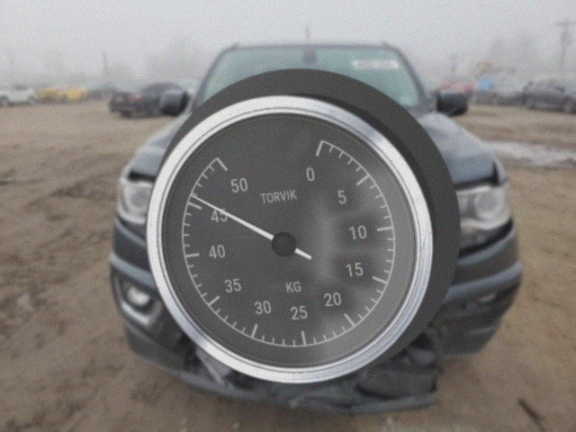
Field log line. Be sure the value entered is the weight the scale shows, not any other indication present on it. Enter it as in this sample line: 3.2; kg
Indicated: 46; kg
